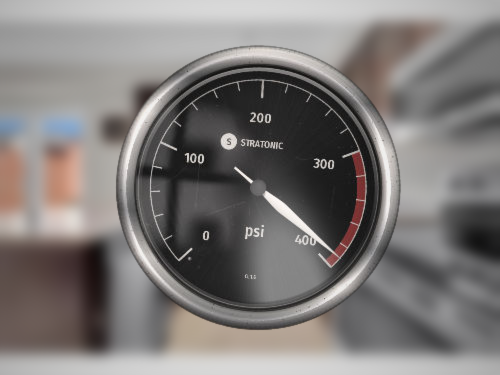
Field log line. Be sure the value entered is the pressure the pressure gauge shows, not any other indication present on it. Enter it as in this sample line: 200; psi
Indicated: 390; psi
